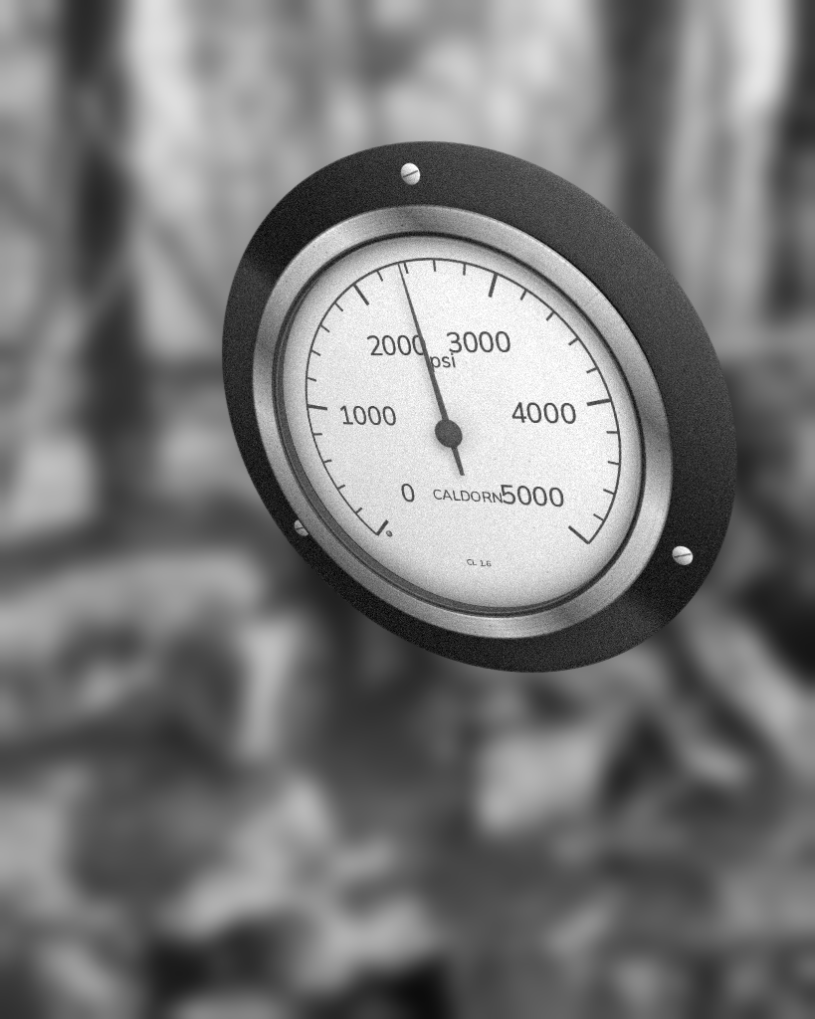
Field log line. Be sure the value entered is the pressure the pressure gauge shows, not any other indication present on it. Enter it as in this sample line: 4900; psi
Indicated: 2400; psi
